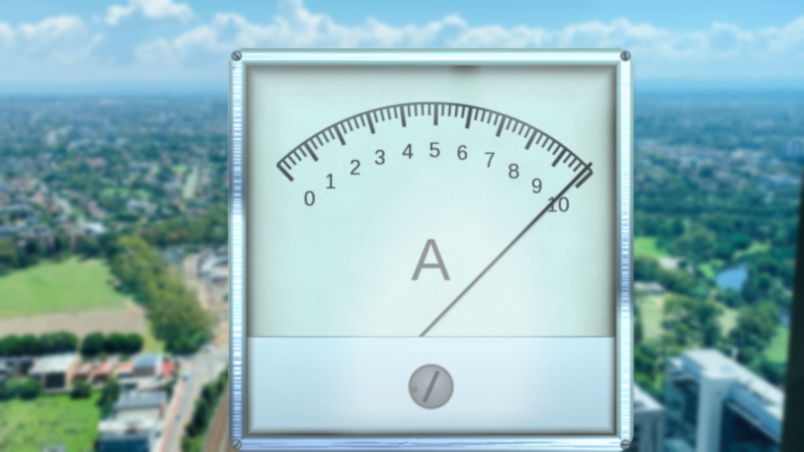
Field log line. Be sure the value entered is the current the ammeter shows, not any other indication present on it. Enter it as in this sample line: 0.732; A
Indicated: 9.8; A
